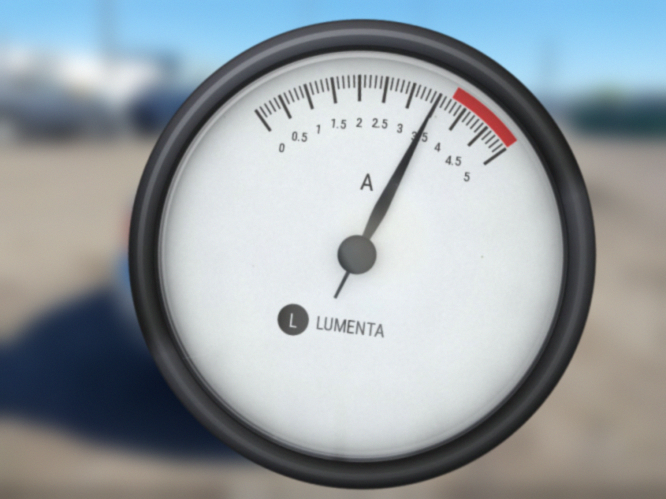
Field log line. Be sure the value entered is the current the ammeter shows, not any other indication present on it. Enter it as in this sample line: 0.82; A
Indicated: 3.5; A
